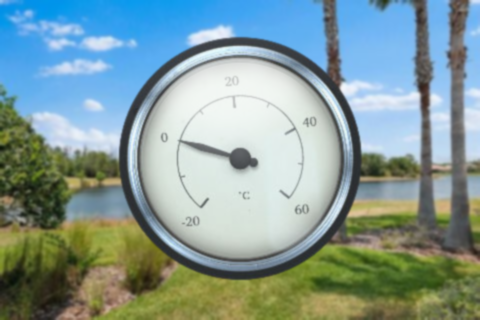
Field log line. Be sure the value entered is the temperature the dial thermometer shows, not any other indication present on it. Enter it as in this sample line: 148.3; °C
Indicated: 0; °C
